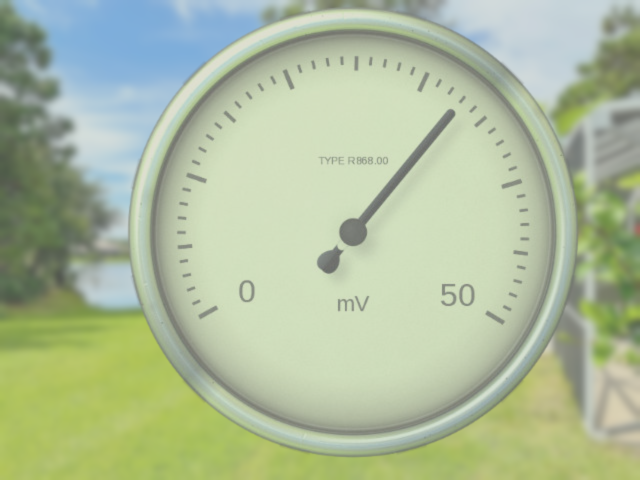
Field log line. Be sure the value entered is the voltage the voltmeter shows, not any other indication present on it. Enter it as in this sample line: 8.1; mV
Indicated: 33; mV
